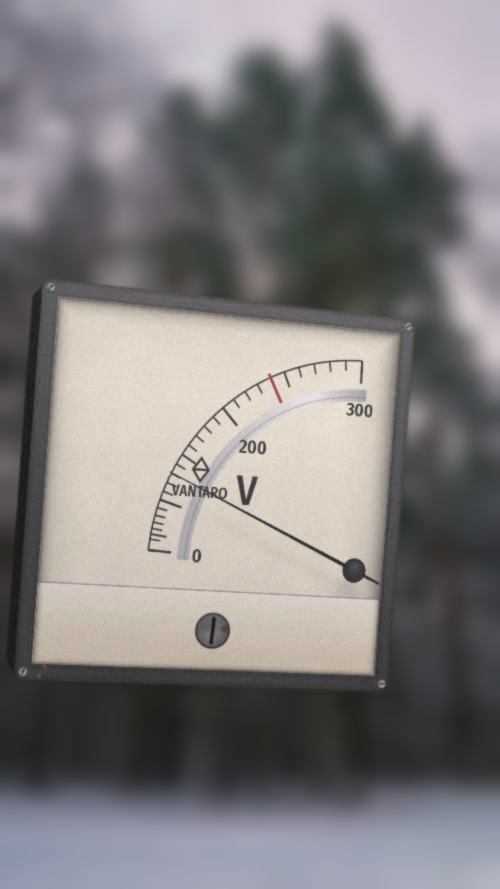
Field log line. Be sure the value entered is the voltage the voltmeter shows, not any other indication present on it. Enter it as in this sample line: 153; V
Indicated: 130; V
